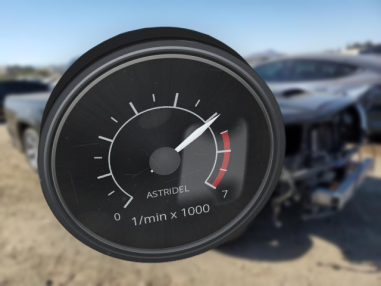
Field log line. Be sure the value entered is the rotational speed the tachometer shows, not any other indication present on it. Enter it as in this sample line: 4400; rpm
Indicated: 5000; rpm
